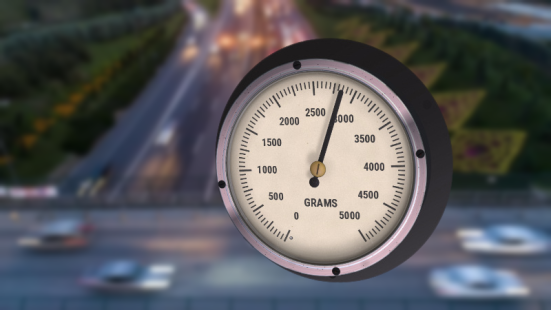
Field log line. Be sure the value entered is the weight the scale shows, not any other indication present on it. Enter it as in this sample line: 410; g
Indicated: 2850; g
